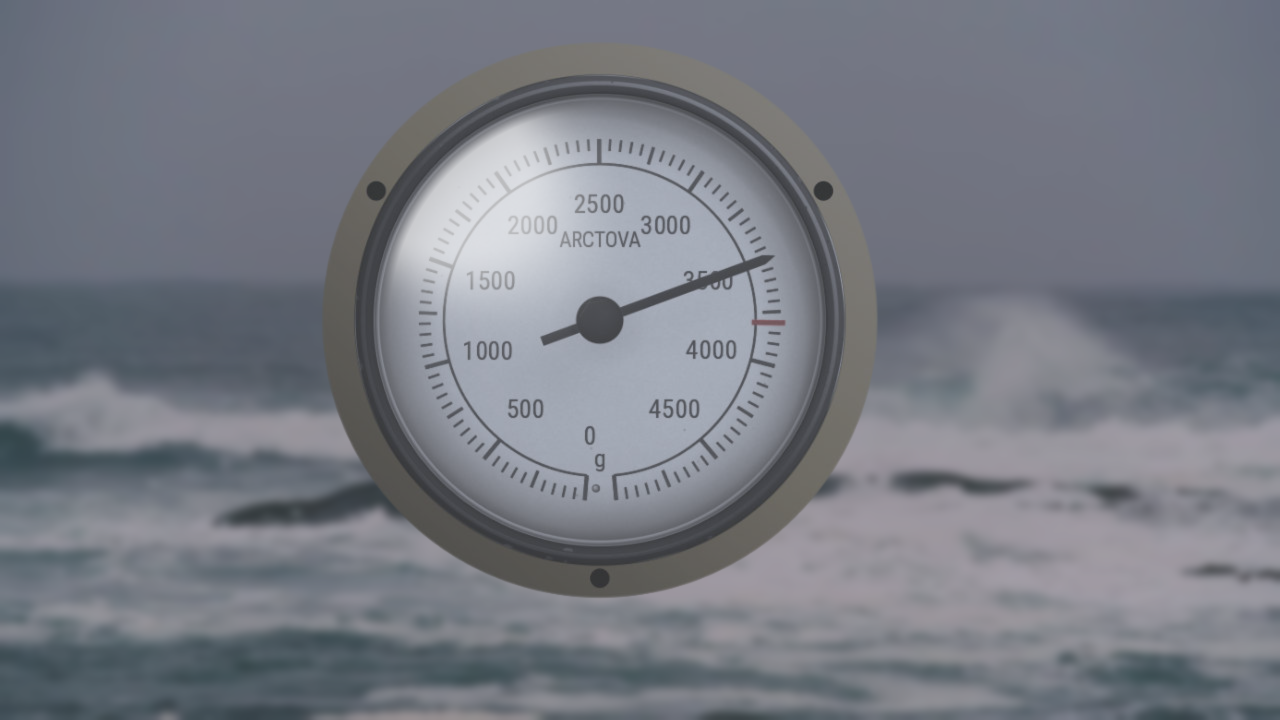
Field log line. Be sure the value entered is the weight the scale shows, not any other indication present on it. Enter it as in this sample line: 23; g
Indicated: 3500; g
